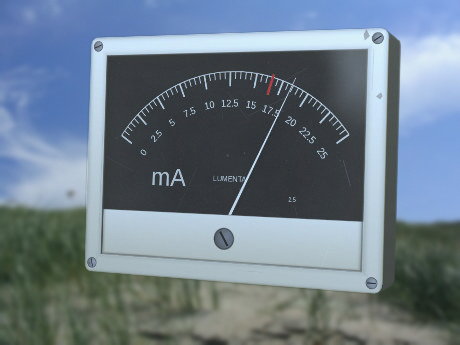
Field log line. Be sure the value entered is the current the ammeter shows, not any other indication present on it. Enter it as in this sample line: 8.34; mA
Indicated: 18.5; mA
